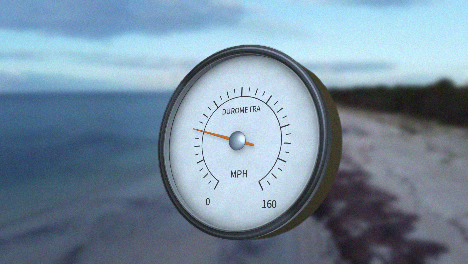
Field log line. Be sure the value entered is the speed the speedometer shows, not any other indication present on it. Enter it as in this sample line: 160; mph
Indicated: 40; mph
